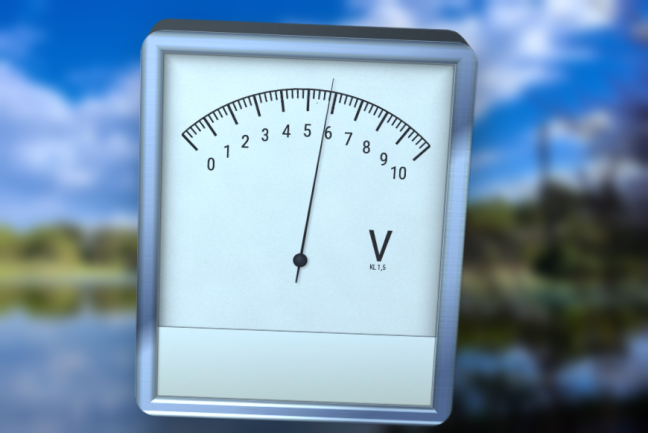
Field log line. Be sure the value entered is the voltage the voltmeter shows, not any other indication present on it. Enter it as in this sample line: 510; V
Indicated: 5.8; V
